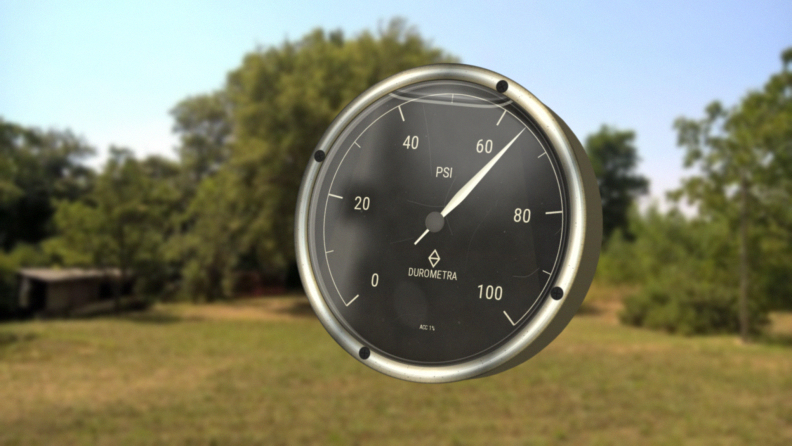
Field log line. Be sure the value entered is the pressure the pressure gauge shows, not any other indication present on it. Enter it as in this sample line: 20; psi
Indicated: 65; psi
